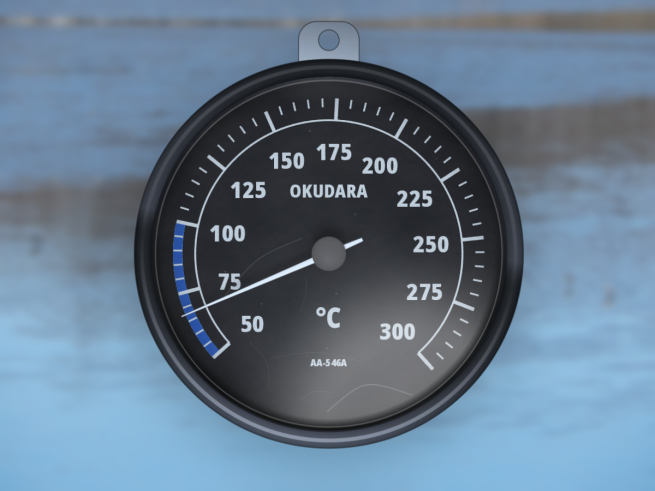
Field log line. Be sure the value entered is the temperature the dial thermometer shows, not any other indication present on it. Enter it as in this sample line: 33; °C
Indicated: 67.5; °C
